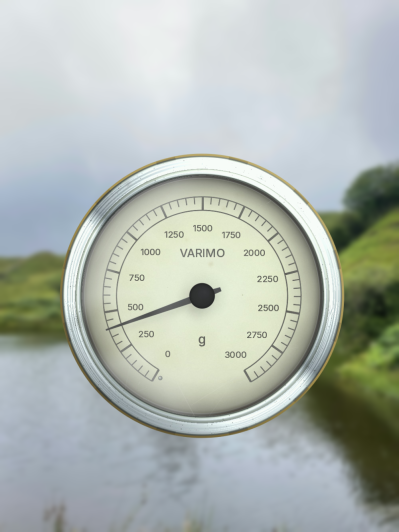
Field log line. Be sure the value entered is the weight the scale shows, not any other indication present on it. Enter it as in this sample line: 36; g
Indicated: 400; g
